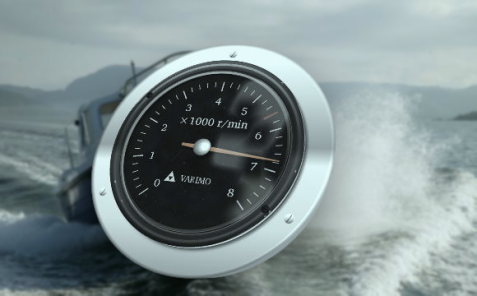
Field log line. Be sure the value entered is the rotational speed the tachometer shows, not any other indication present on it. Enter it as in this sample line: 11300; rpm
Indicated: 6800; rpm
